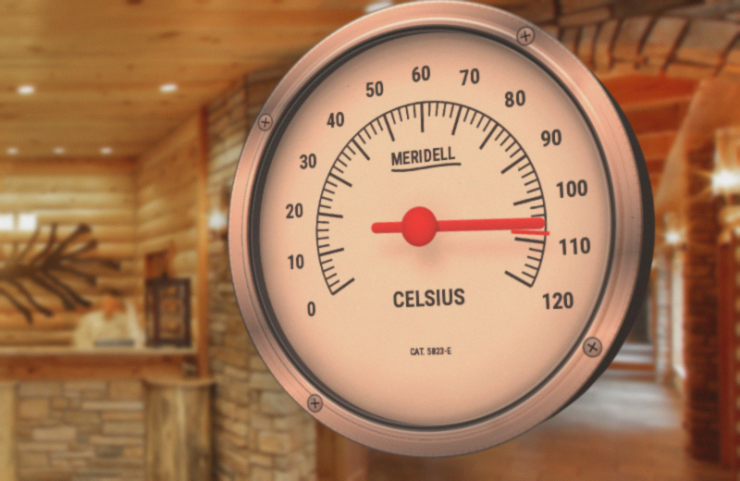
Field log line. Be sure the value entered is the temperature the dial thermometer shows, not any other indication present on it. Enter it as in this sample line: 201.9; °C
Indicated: 106; °C
